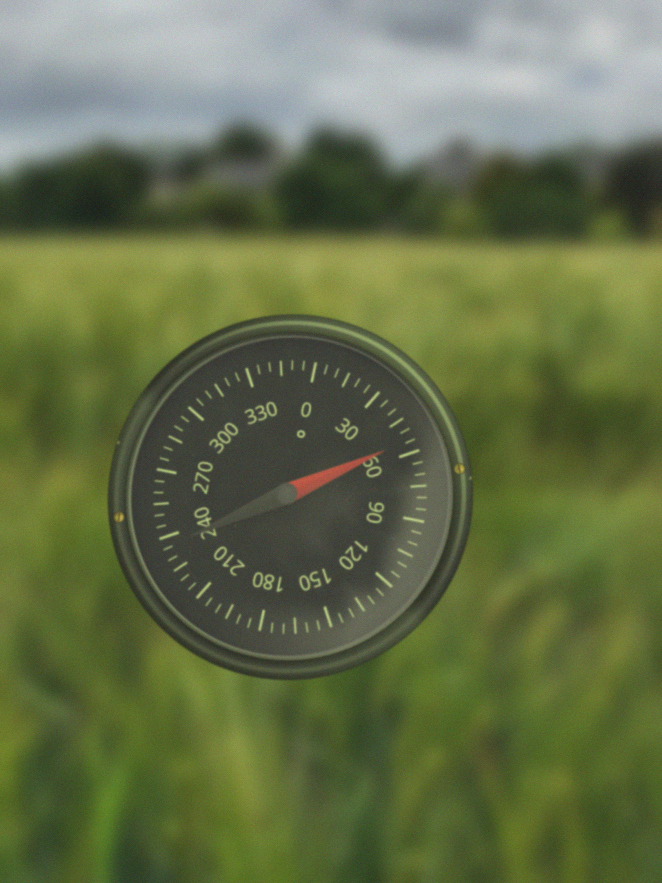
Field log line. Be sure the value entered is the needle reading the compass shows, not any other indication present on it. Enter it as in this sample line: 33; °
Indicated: 55; °
